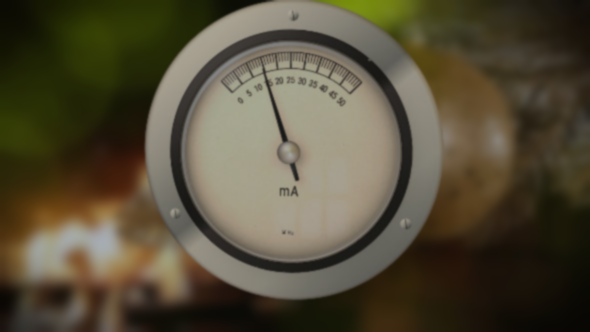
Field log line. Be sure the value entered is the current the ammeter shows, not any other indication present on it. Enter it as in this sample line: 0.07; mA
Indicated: 15; mA
